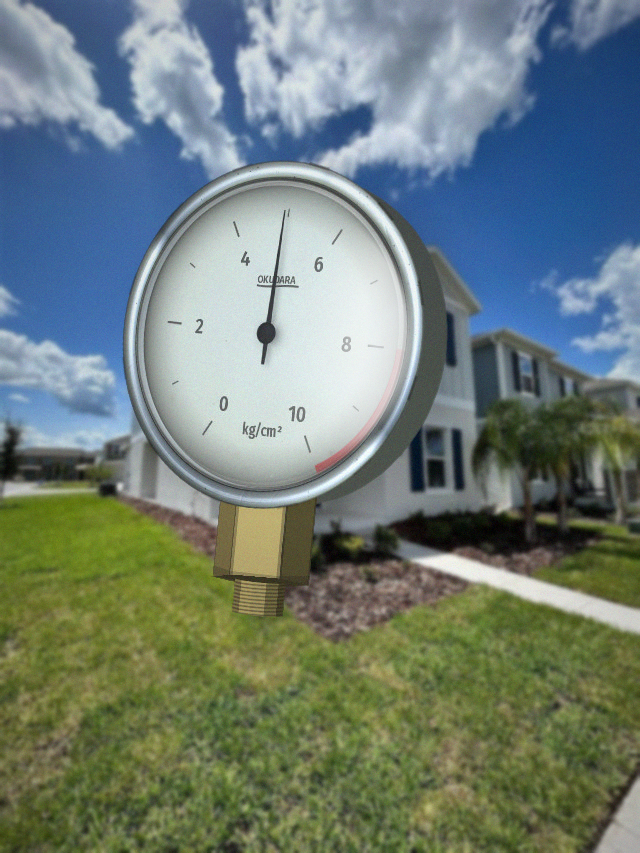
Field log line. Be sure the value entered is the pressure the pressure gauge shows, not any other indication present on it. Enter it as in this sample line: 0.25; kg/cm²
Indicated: 5; kg/cm²
